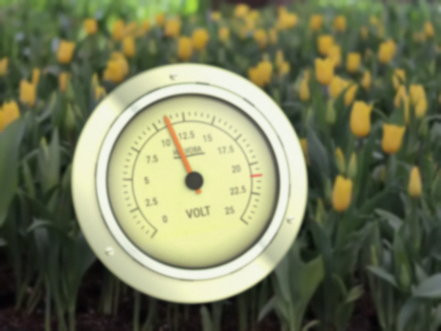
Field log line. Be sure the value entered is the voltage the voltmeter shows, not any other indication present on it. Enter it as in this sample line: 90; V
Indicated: 11; V
